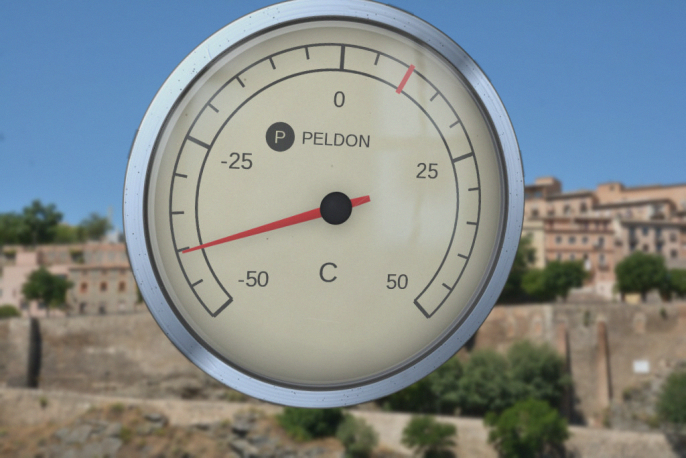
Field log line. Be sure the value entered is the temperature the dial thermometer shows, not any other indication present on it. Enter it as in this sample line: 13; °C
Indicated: -40; °C
